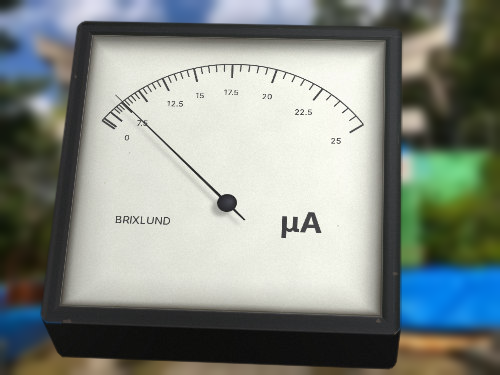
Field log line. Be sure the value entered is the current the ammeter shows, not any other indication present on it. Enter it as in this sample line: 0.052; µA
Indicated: 7.5; µA
